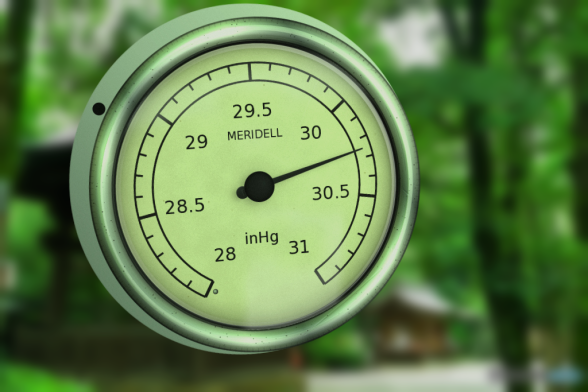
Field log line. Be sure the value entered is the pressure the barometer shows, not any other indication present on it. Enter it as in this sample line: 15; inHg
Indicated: 30.25; inHg
